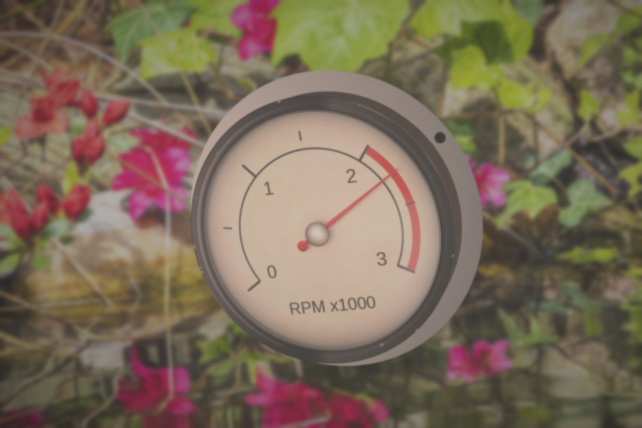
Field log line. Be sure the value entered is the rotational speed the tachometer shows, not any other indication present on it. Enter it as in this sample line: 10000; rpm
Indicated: 2250; rpm
